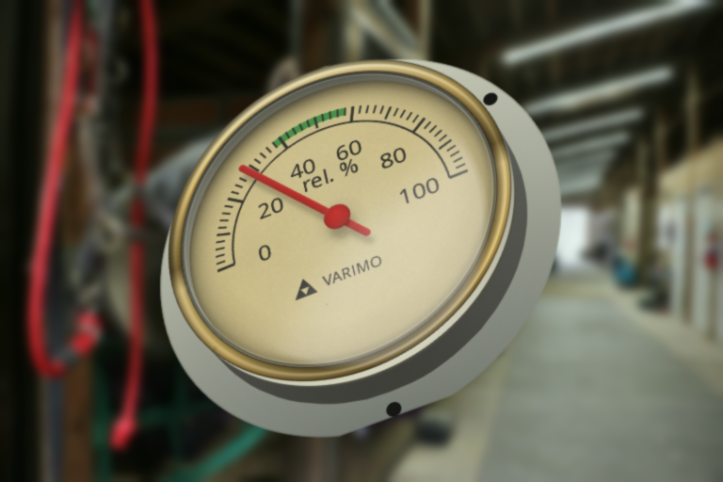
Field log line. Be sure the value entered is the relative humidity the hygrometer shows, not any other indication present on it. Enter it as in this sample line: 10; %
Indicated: 28; %
